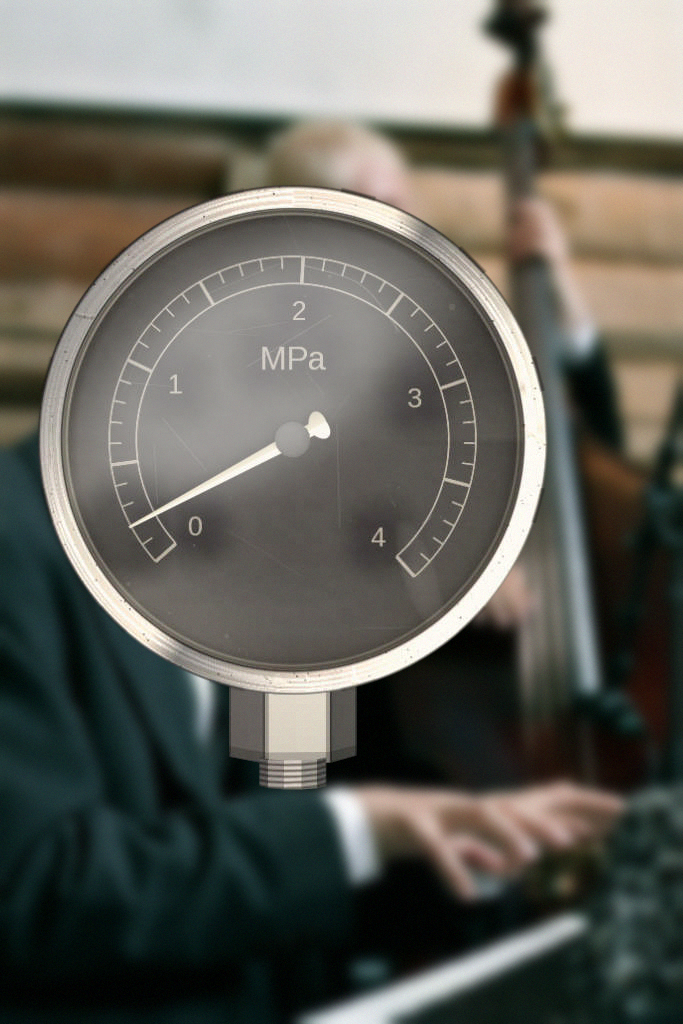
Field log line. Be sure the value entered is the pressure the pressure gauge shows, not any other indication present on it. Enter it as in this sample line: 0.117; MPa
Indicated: 0.2; MPa
